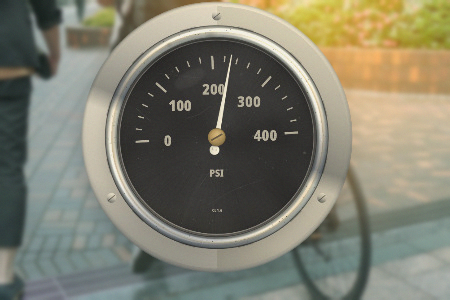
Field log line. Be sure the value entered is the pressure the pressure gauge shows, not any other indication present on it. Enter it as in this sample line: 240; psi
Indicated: 230; psi
